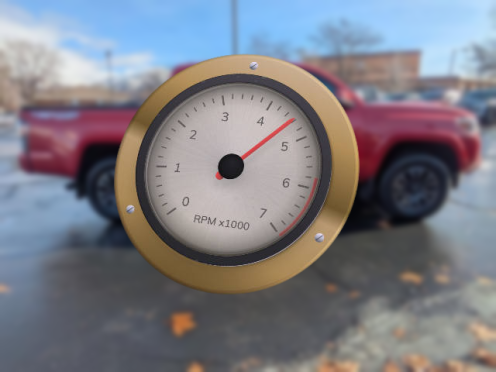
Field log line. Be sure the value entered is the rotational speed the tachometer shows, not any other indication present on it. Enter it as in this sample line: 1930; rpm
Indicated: 4600; rpm
